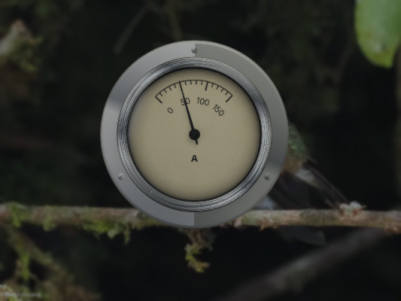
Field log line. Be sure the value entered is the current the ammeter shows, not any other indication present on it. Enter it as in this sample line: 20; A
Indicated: 50; A
